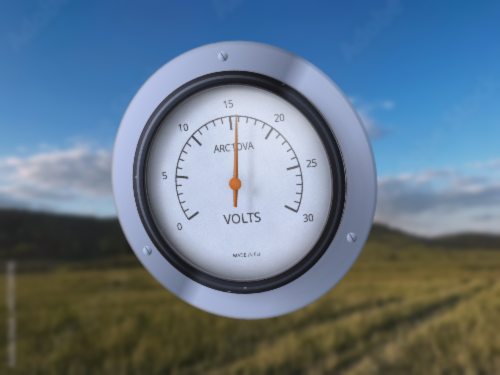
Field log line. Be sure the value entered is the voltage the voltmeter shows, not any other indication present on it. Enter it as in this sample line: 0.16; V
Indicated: 16; V
